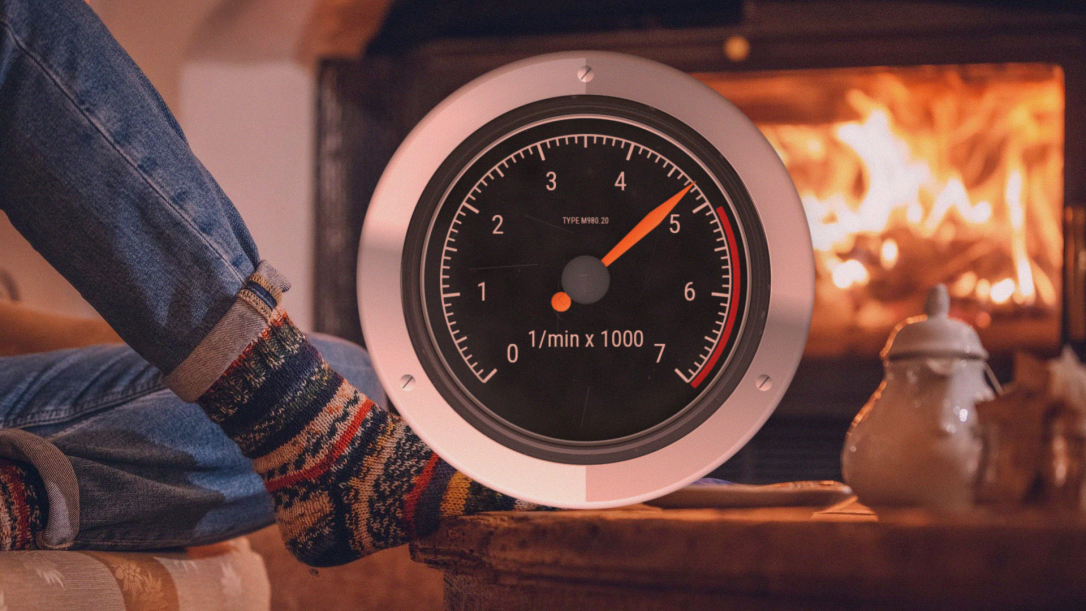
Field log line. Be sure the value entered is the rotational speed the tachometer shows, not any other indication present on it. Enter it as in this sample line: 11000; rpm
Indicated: 4750; rpm
